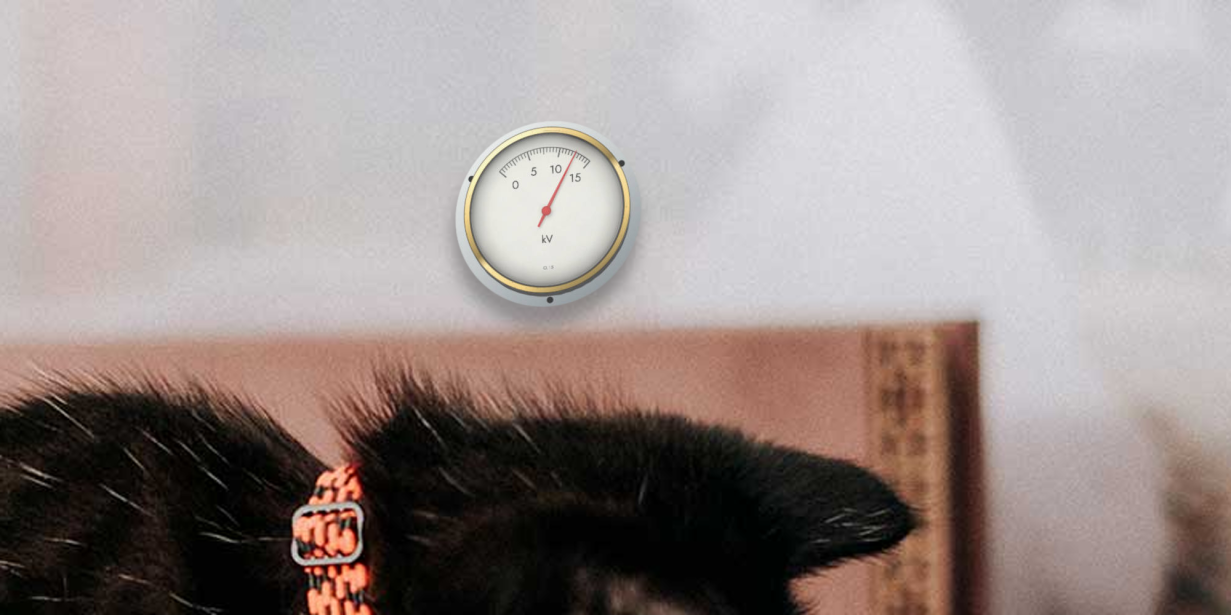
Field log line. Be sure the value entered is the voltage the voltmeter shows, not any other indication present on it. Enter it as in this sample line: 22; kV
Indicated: 12.5; kV
